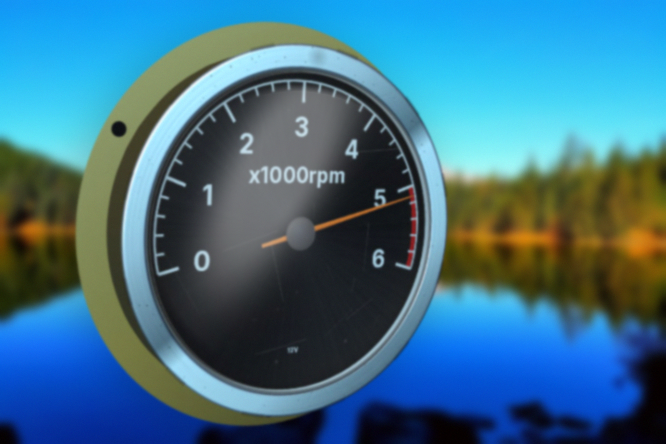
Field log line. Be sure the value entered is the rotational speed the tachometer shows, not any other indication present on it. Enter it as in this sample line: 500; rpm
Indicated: 5100; rpm
